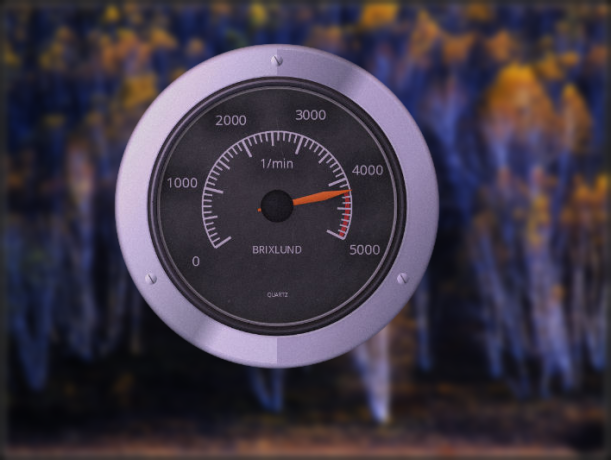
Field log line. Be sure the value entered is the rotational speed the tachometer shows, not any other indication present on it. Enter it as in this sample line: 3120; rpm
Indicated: 4200; rpm
